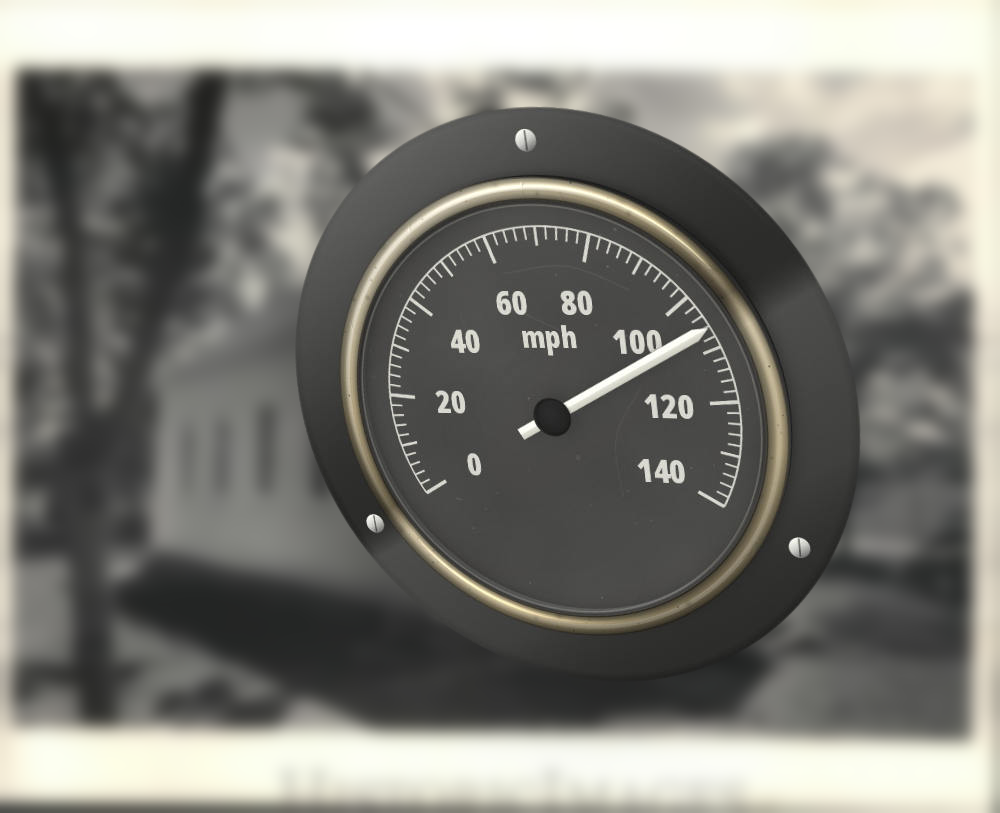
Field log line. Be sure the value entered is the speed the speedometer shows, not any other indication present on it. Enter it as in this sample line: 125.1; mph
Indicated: 106; mph
